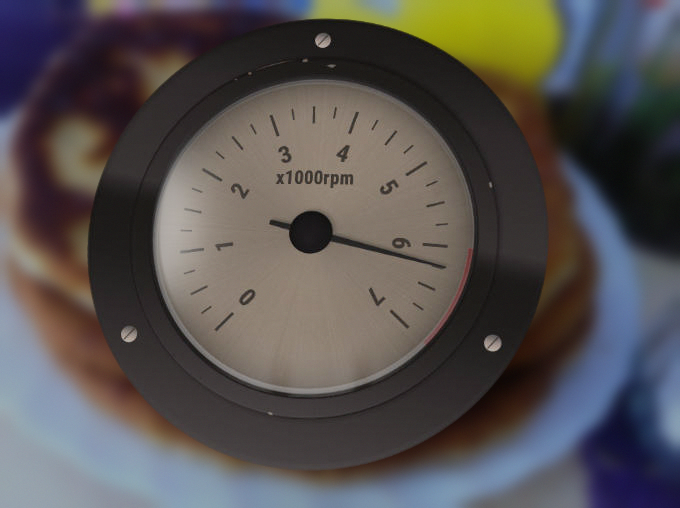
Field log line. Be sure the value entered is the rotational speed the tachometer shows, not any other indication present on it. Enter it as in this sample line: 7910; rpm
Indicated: 6250; rpm
